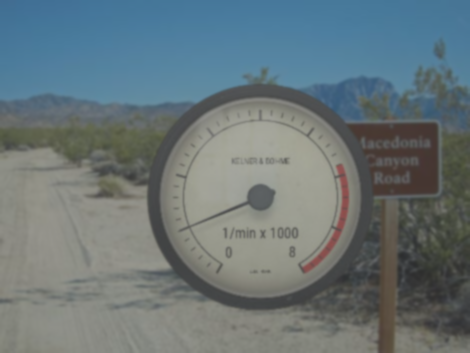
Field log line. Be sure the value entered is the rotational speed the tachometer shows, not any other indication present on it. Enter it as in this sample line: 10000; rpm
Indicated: 1000; rpm
